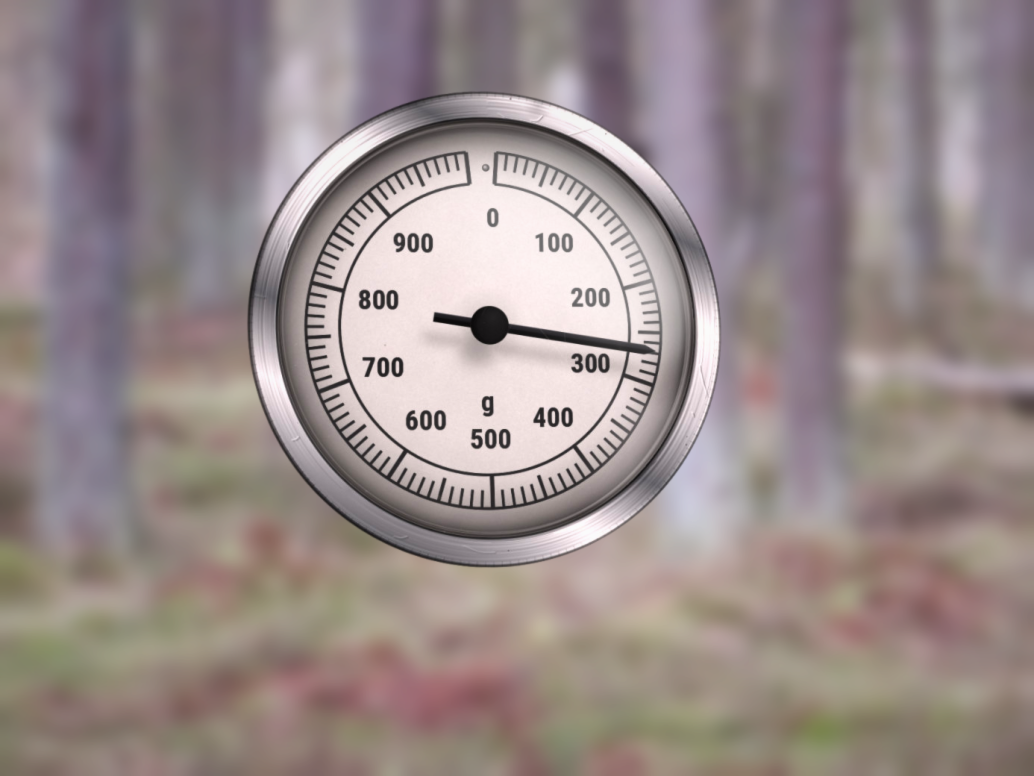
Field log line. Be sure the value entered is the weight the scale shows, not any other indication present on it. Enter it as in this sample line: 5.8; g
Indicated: 270; g
